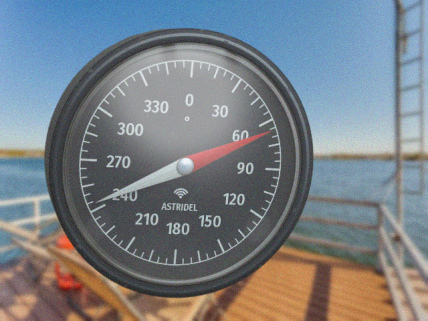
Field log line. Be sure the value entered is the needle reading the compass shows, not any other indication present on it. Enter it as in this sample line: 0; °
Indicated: 65; °
